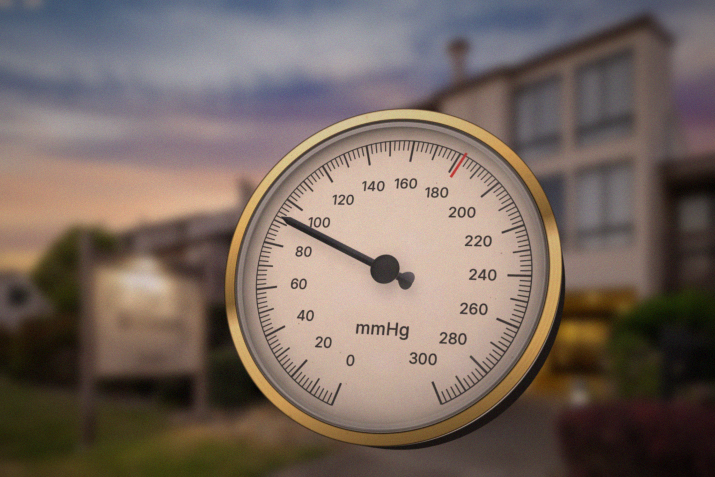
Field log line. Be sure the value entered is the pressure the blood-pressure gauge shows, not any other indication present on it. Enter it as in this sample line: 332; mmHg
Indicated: 92; mmHg
